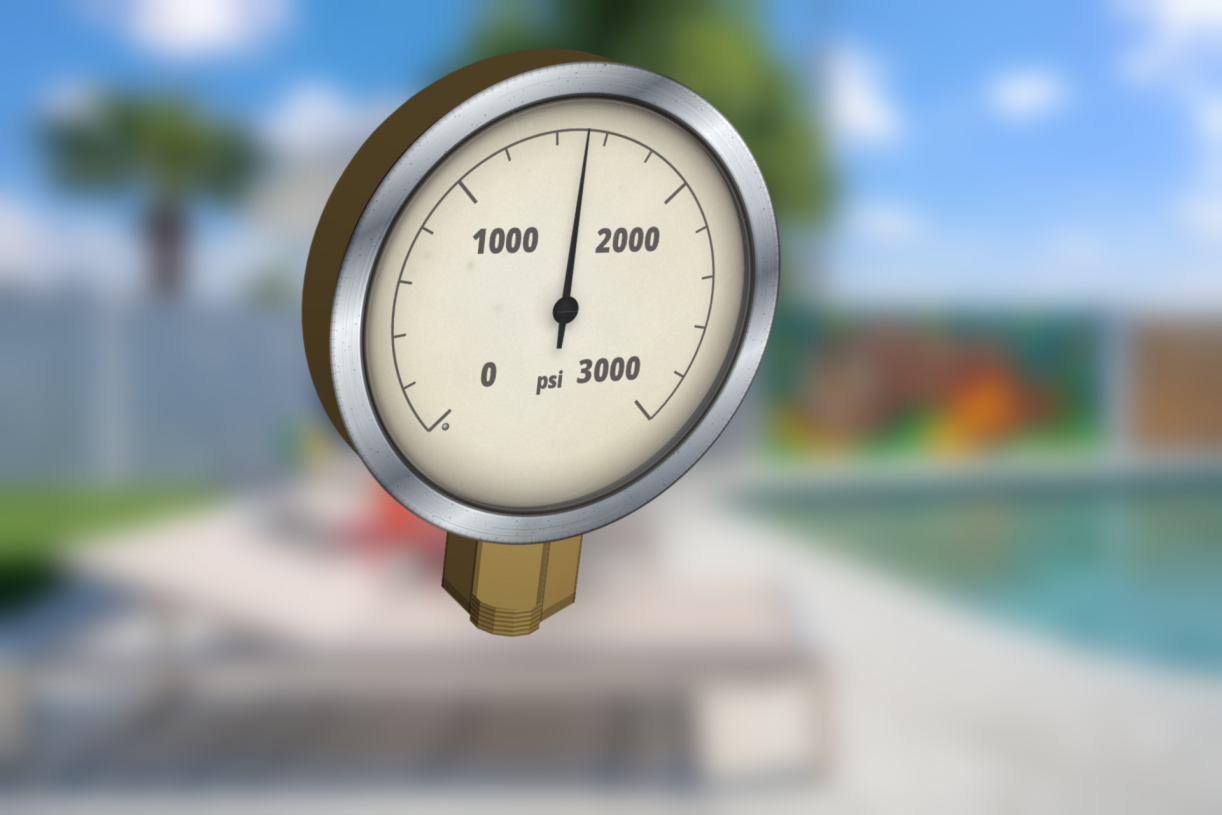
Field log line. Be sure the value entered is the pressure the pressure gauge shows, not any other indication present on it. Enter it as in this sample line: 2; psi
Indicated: 1500; psi
